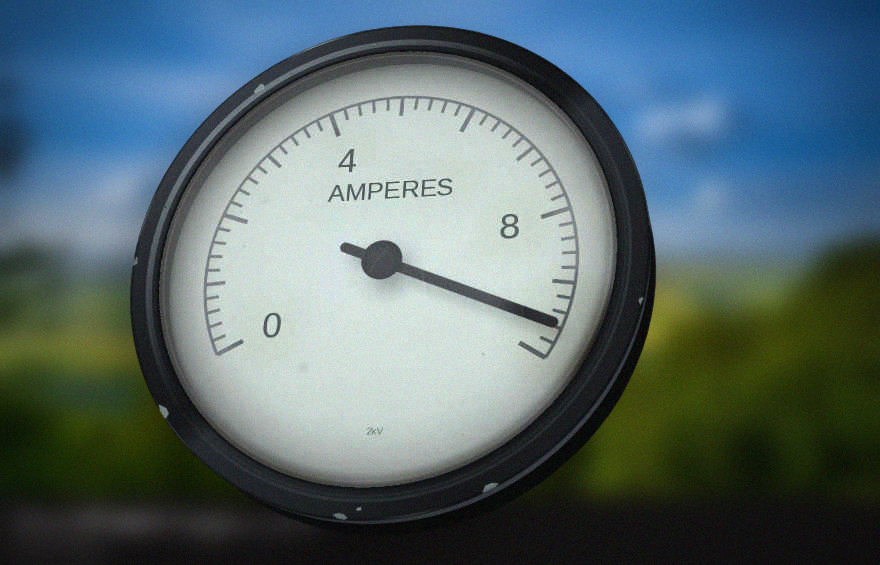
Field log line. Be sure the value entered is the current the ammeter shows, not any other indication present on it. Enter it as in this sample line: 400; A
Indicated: 9.6; A
